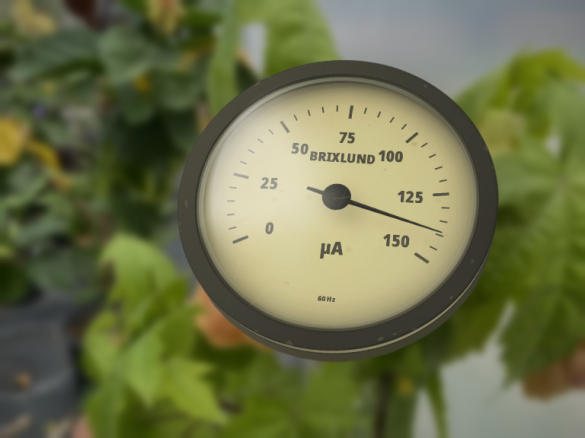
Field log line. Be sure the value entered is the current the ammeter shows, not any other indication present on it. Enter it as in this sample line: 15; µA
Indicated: 140; µA
